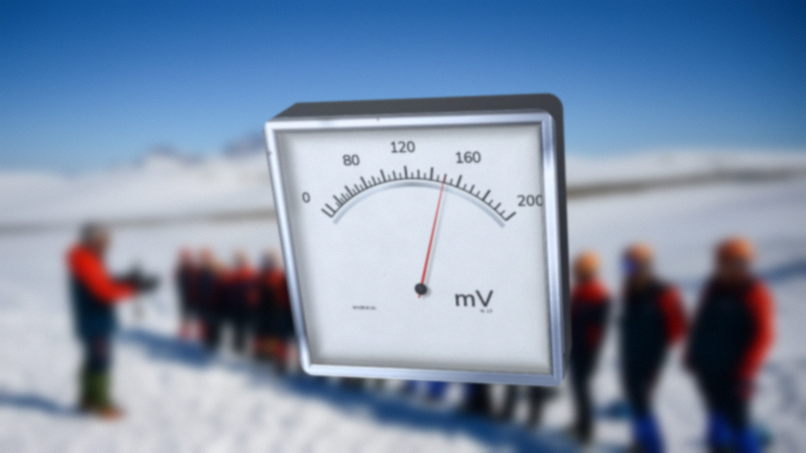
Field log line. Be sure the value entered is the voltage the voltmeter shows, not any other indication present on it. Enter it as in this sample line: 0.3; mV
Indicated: 150; mV
